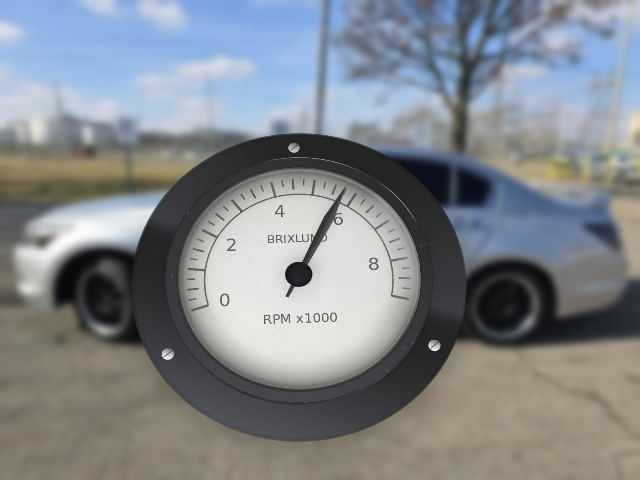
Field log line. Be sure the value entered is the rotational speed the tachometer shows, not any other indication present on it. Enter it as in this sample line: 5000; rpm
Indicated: 5750; rpm
